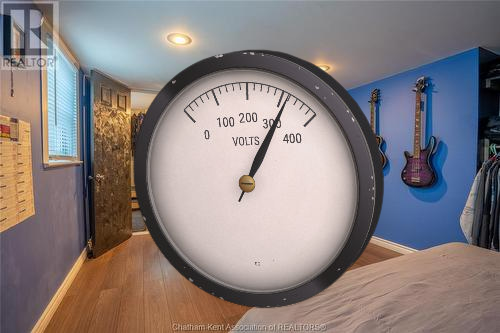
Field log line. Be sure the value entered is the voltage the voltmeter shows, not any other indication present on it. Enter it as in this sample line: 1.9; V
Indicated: 320; V
